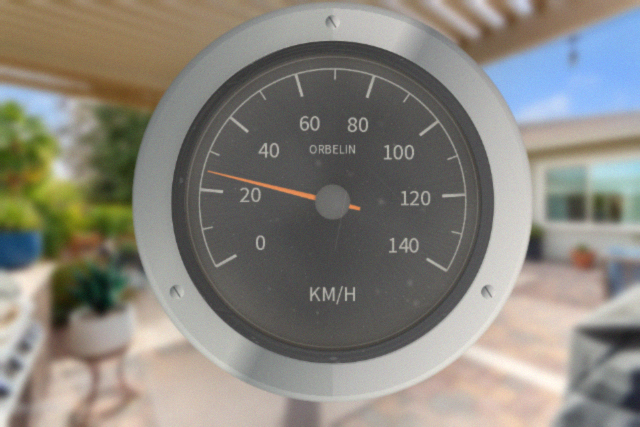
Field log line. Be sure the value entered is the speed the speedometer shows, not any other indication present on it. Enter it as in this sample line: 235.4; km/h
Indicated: 25; km/h
